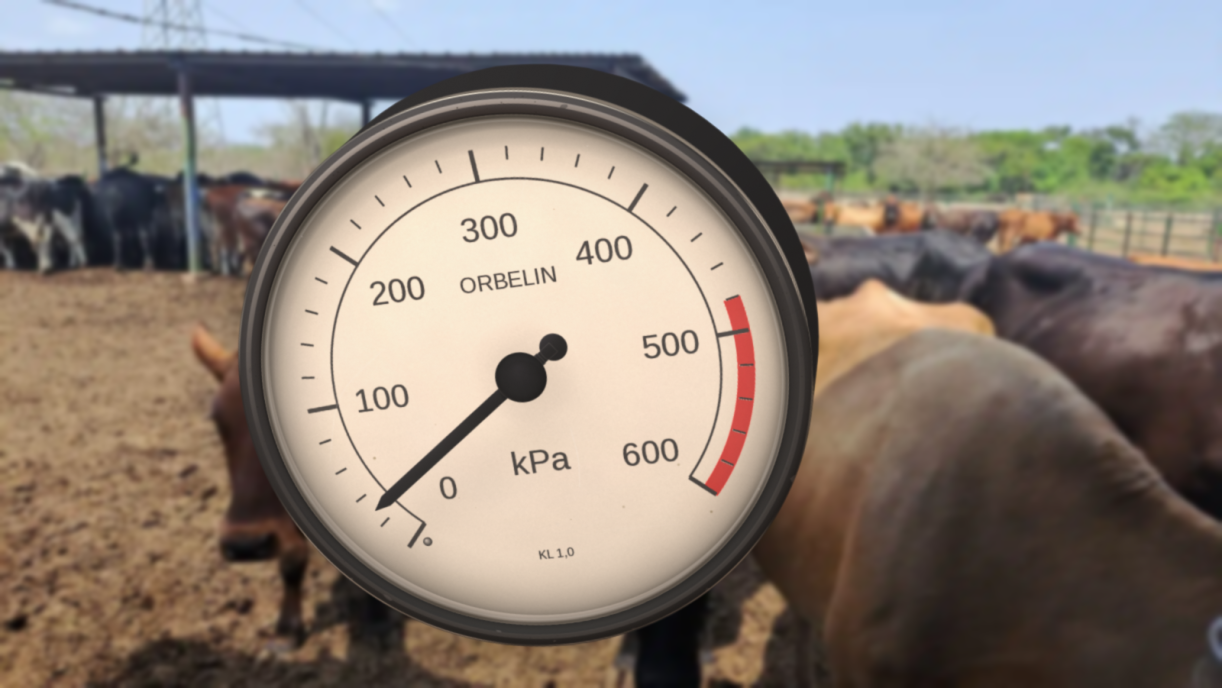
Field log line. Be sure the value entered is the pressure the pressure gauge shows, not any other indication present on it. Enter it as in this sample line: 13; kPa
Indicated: 30; kPa
